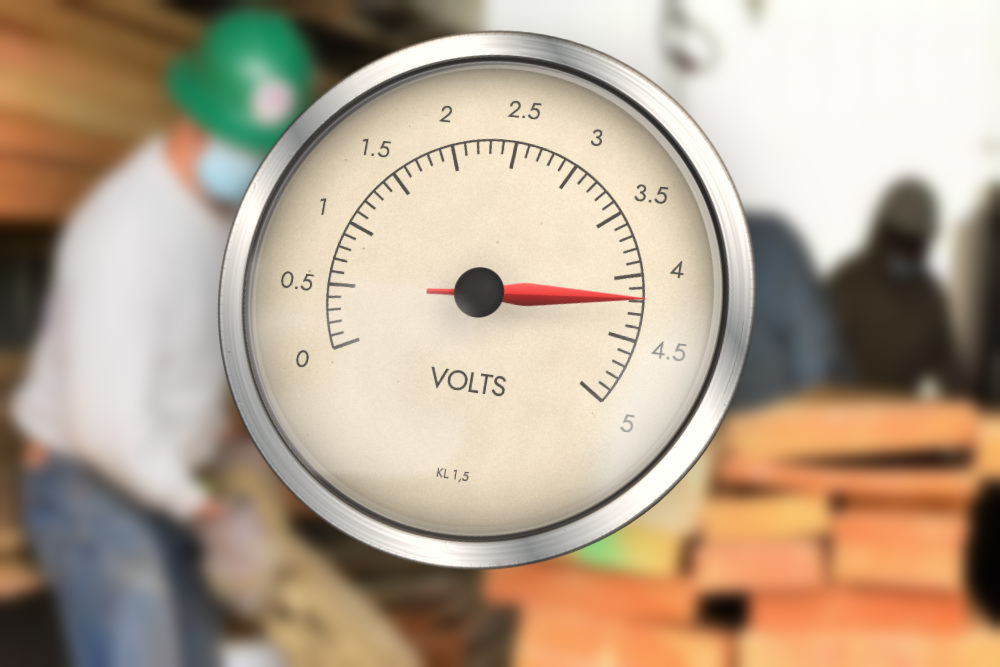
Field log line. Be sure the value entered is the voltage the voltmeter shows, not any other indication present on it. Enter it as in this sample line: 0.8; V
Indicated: 4.2; V
